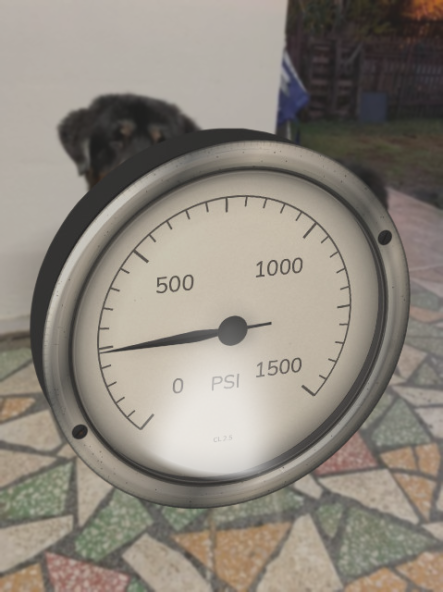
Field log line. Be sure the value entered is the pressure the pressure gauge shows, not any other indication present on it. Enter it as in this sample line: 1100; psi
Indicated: 250; psi
